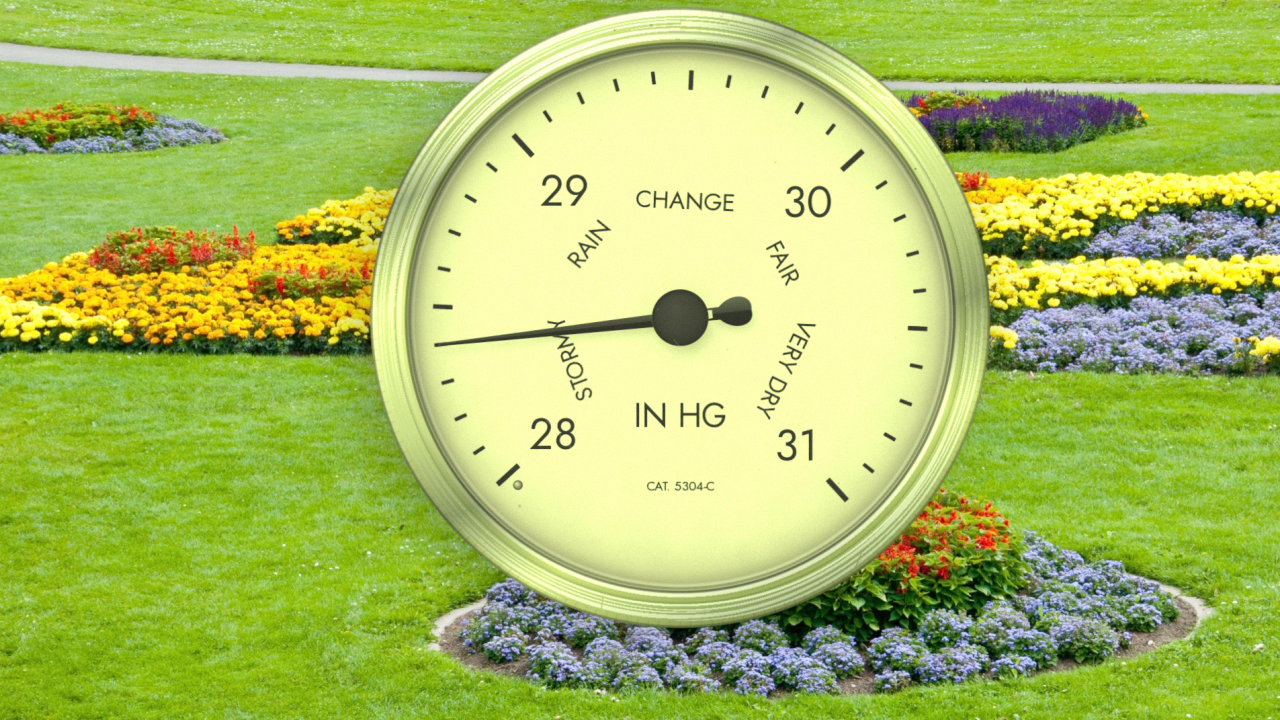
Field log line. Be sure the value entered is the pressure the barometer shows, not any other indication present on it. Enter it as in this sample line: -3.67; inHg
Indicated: 28.4; inHg
